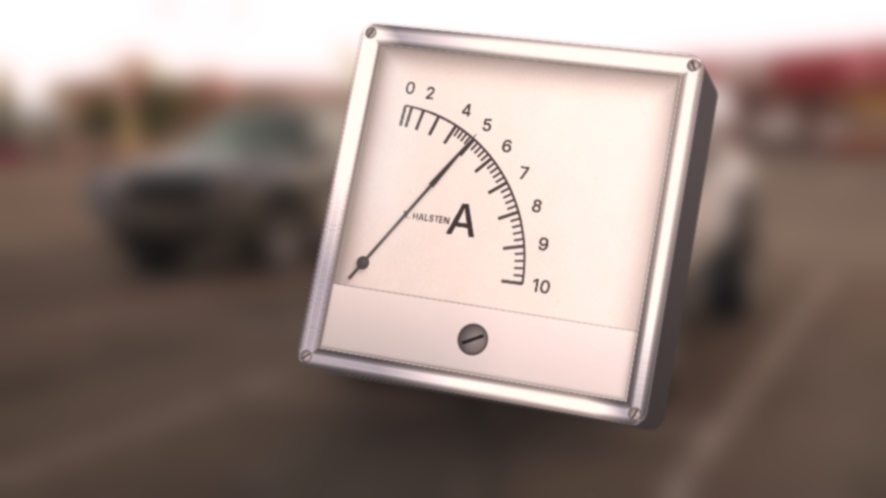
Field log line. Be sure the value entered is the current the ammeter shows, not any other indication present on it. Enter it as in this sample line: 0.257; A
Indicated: 5; A
